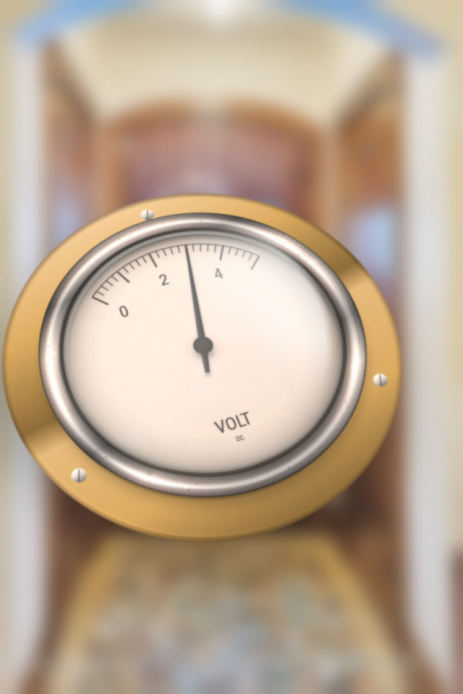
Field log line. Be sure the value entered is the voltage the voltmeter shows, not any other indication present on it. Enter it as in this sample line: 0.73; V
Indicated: 3; V
